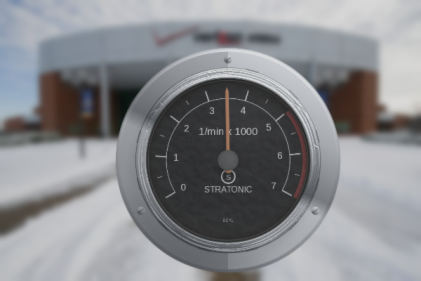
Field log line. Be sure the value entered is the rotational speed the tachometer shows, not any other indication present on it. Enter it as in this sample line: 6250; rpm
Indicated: 3500; rpm
